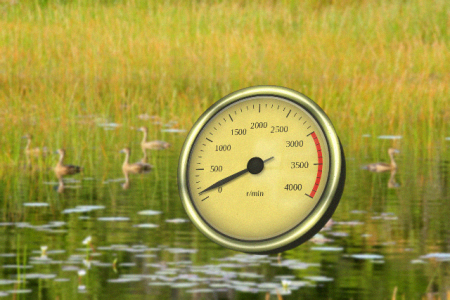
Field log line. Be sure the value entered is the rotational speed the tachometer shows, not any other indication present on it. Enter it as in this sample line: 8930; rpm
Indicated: 100; rpm
